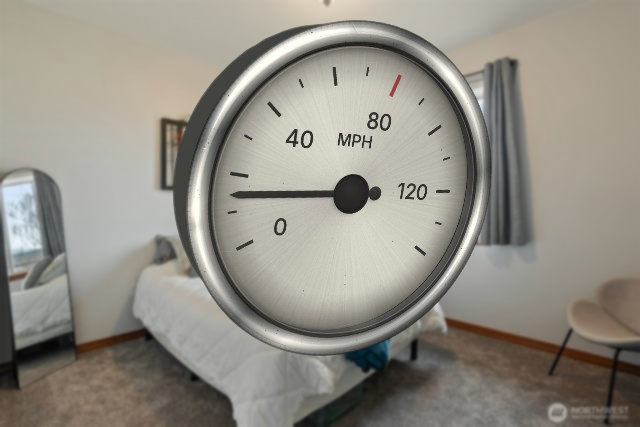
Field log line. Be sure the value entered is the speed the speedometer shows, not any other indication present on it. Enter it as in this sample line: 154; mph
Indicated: 15; mph
